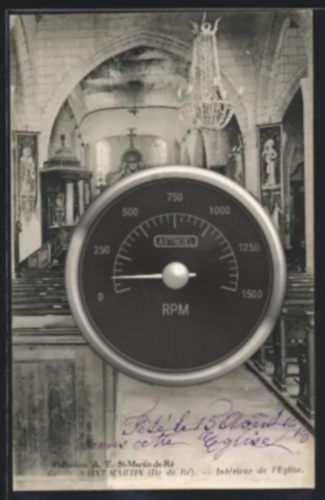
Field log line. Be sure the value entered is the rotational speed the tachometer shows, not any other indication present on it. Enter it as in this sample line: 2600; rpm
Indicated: 100; rpm
